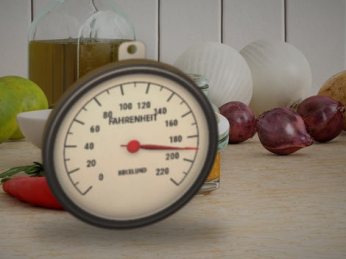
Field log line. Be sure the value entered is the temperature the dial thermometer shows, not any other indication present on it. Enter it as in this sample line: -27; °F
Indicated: 190; °F
